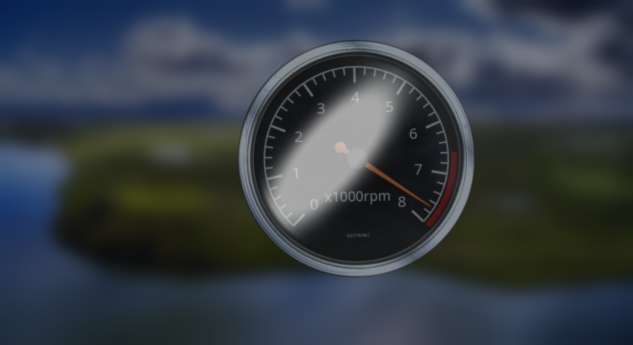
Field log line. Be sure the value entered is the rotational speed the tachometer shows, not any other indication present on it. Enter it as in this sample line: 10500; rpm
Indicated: 7700; rpm
